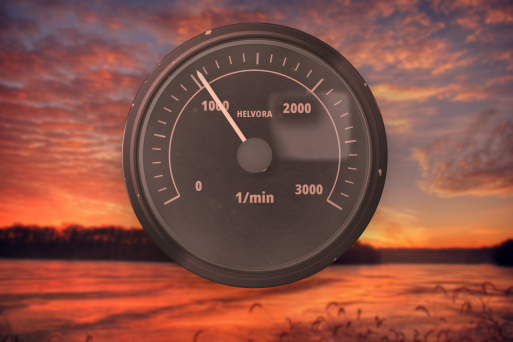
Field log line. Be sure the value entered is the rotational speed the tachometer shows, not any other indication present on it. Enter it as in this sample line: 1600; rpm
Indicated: 1050; rpm
